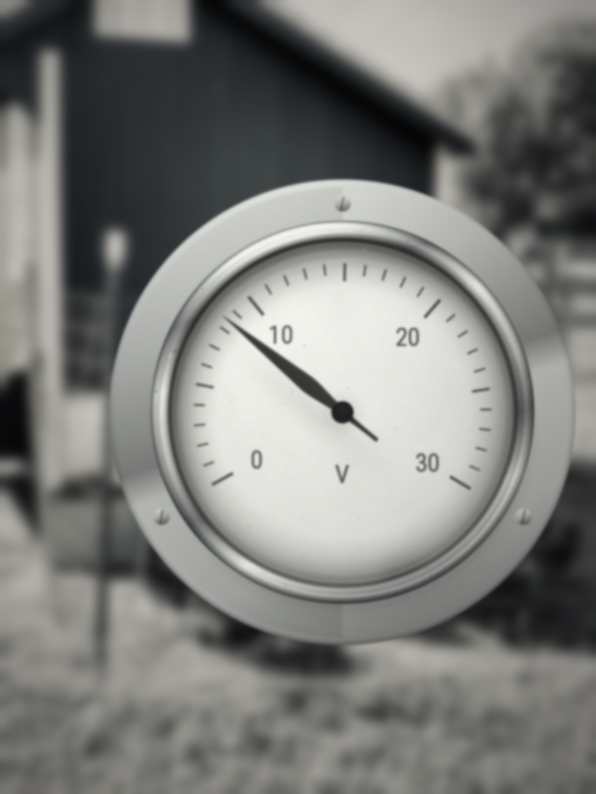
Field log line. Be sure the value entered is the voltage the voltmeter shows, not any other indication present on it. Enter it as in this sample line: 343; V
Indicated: 8.5; V
